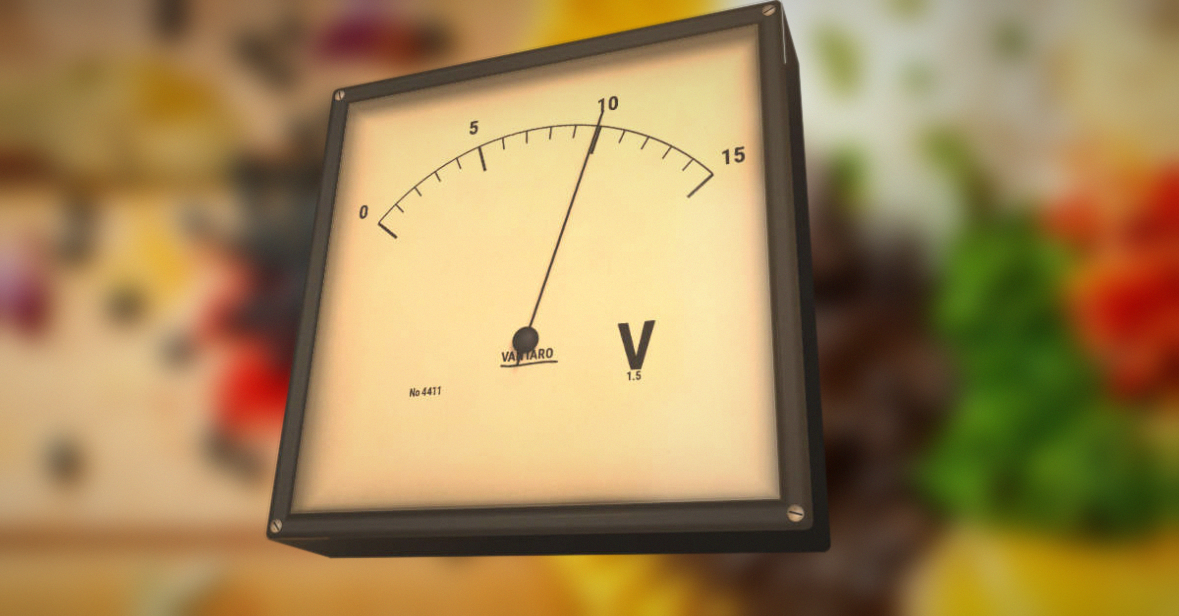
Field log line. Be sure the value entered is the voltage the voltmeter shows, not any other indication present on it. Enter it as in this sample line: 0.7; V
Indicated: 10; V
